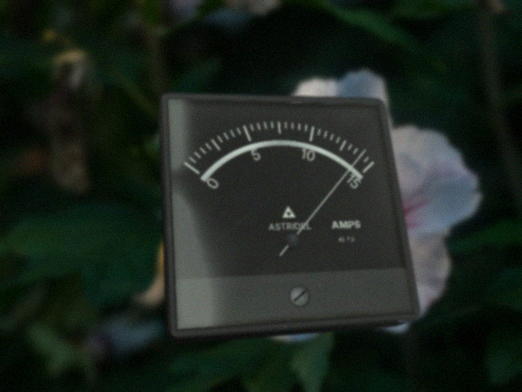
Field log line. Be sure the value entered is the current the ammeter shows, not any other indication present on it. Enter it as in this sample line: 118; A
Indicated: 14; A
